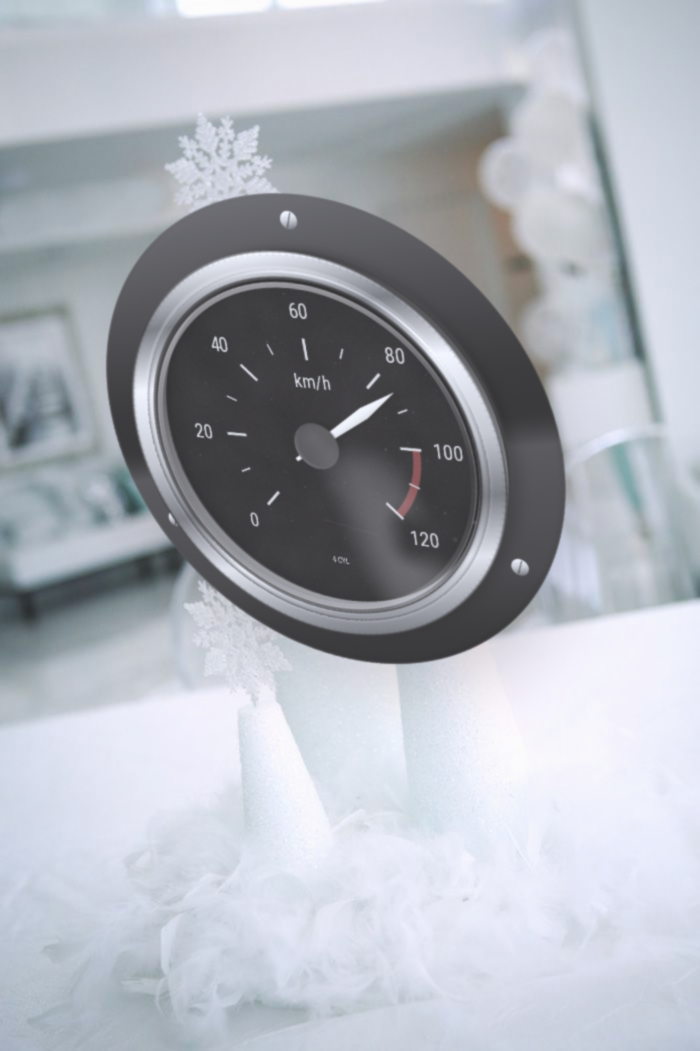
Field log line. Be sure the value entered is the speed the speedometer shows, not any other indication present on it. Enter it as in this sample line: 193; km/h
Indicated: 85; km/h
